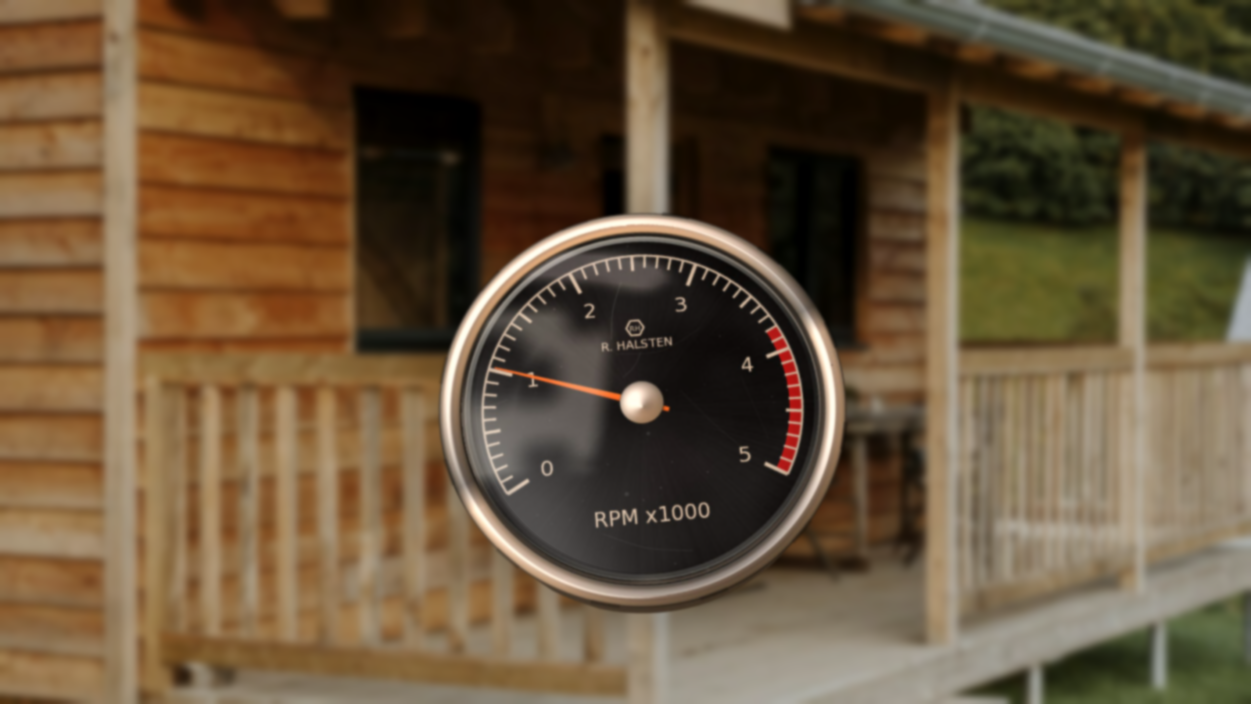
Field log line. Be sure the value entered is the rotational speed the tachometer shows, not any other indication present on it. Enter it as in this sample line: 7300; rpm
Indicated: 1000; rpm
